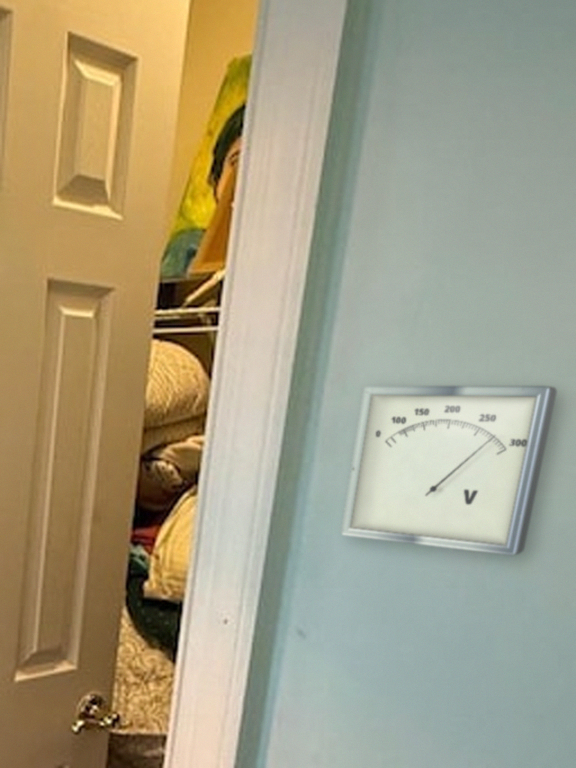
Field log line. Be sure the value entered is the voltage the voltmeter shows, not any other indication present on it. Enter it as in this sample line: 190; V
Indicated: 275; V
